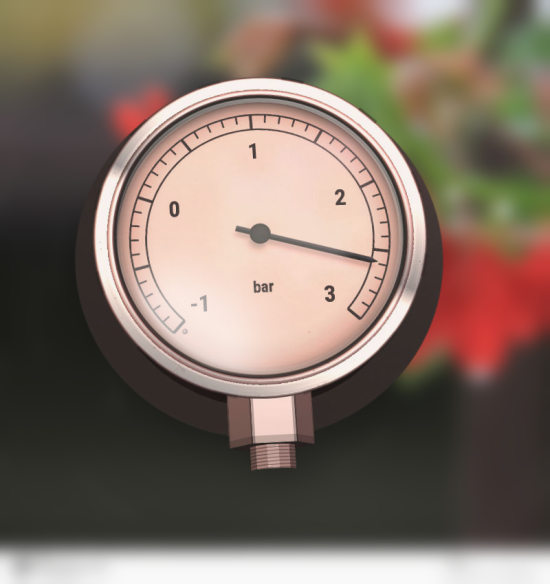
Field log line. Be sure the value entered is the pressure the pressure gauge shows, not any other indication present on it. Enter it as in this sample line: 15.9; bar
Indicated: 2.6; bar
